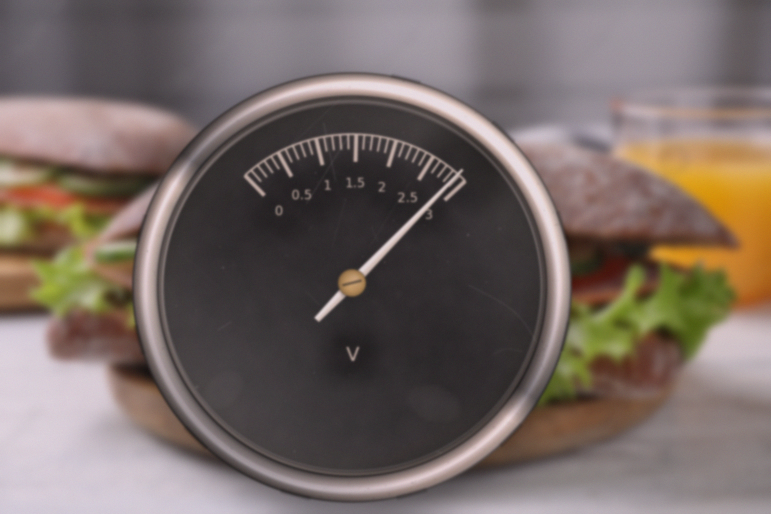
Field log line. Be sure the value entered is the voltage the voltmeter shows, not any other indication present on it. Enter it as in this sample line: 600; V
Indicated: 2.9; V
